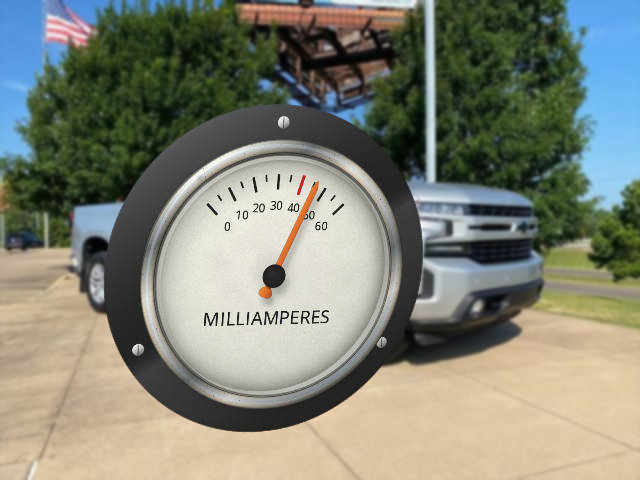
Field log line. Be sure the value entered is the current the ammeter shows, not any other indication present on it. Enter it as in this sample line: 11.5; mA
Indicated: 45; mA
